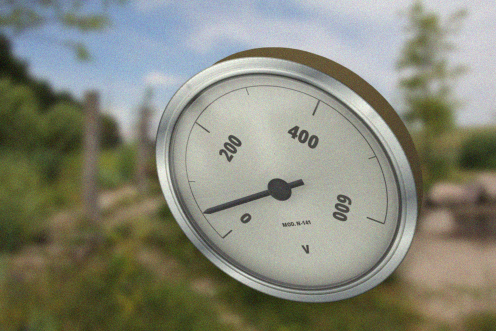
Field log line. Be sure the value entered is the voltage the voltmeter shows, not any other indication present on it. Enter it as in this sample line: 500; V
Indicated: 50; V
